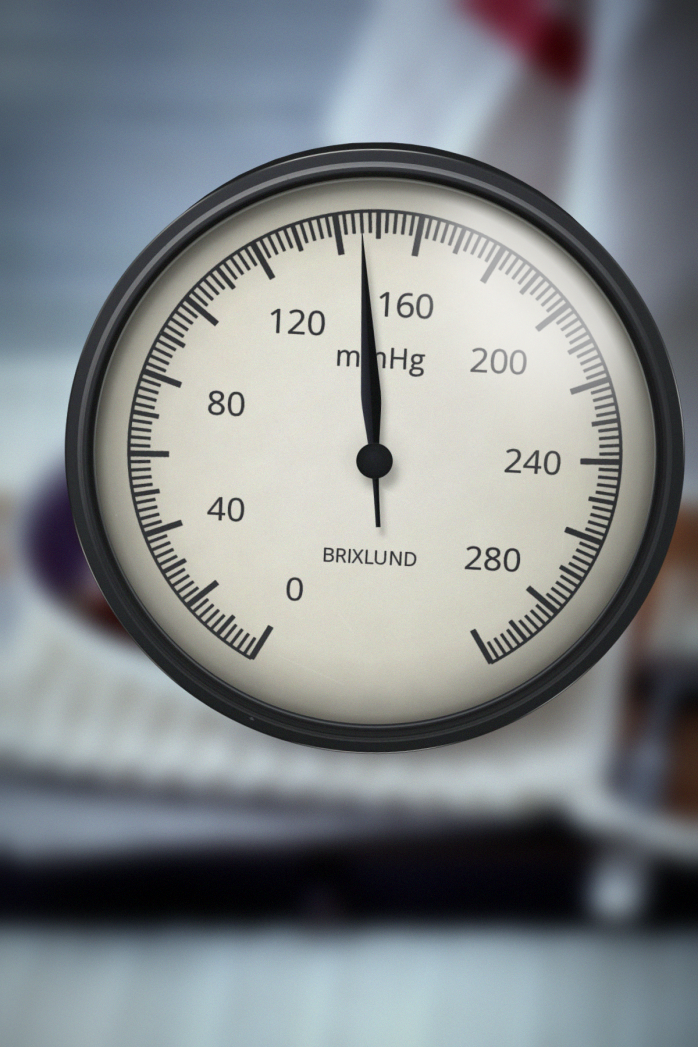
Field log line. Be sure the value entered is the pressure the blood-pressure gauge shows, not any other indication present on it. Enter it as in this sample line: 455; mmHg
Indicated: 146; mmHg
